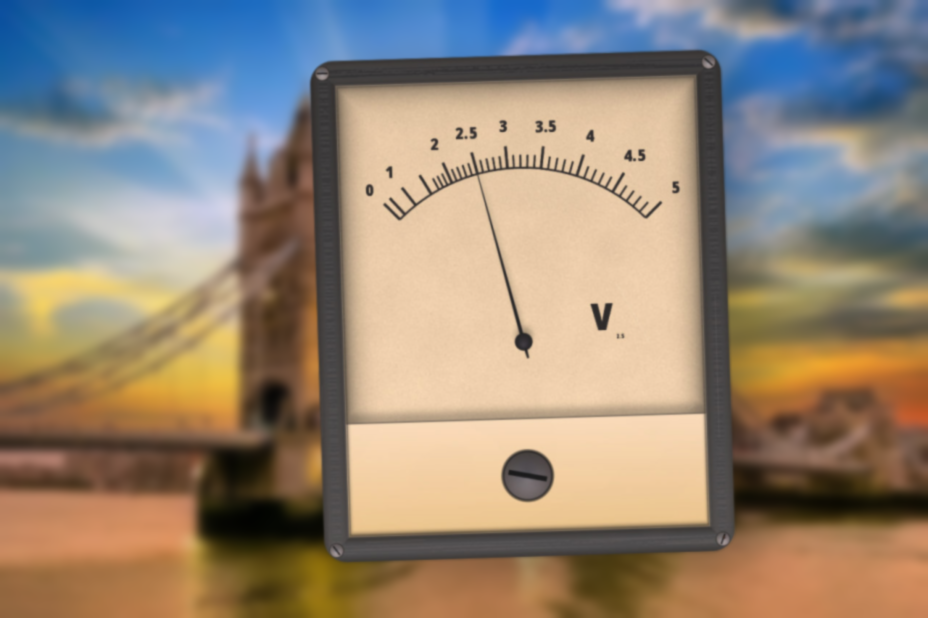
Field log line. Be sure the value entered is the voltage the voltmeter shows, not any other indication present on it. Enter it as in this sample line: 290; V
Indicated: 2.5; V
